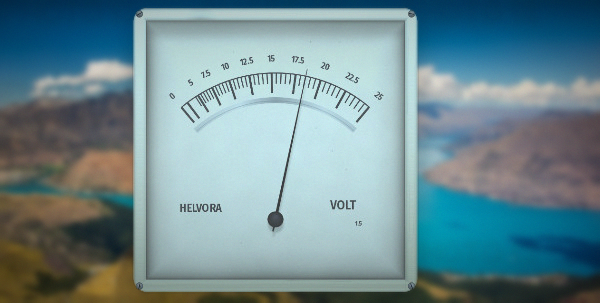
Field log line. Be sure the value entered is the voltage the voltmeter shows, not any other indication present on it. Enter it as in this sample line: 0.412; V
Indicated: 18.5; V
